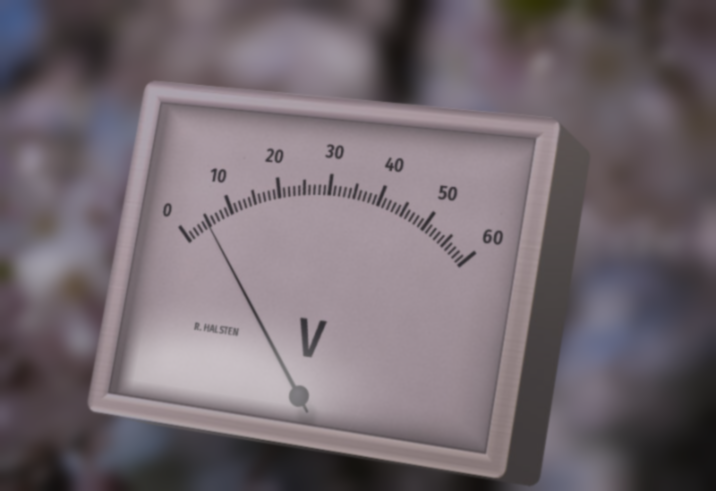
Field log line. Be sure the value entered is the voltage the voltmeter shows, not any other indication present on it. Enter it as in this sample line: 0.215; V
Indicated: 5; V
